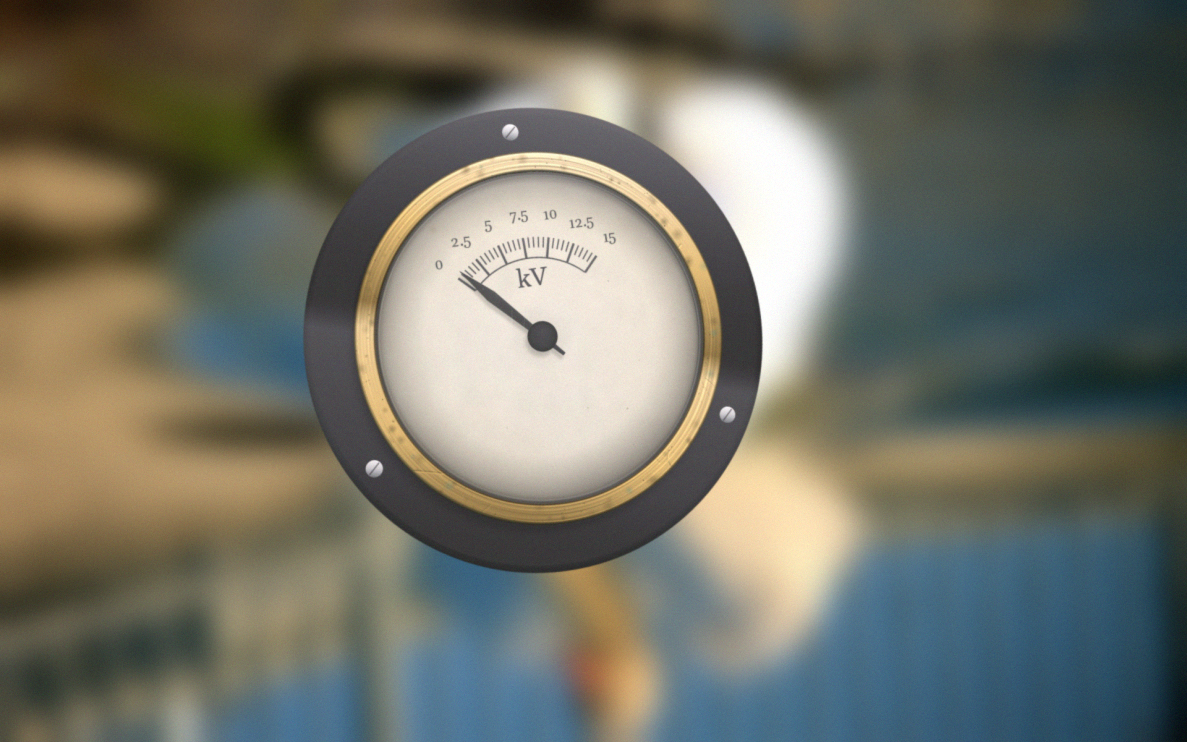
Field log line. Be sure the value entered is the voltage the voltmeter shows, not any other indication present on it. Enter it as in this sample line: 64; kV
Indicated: 0.5; kV
